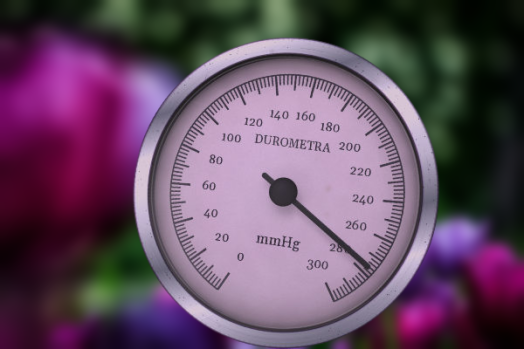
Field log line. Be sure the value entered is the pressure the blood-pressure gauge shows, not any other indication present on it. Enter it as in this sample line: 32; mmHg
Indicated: 276; mmHg
